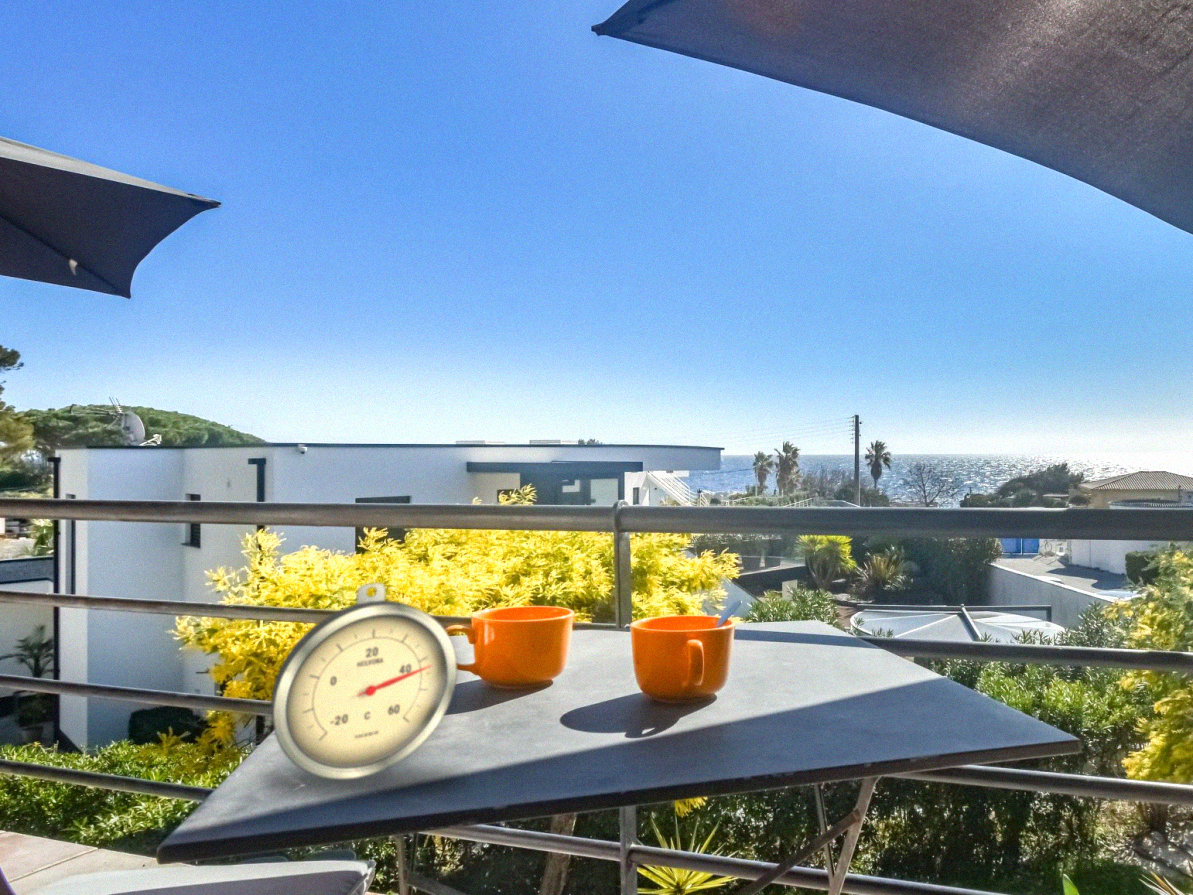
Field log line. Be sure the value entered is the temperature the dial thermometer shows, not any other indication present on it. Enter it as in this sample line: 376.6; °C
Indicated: 42.5; °C
